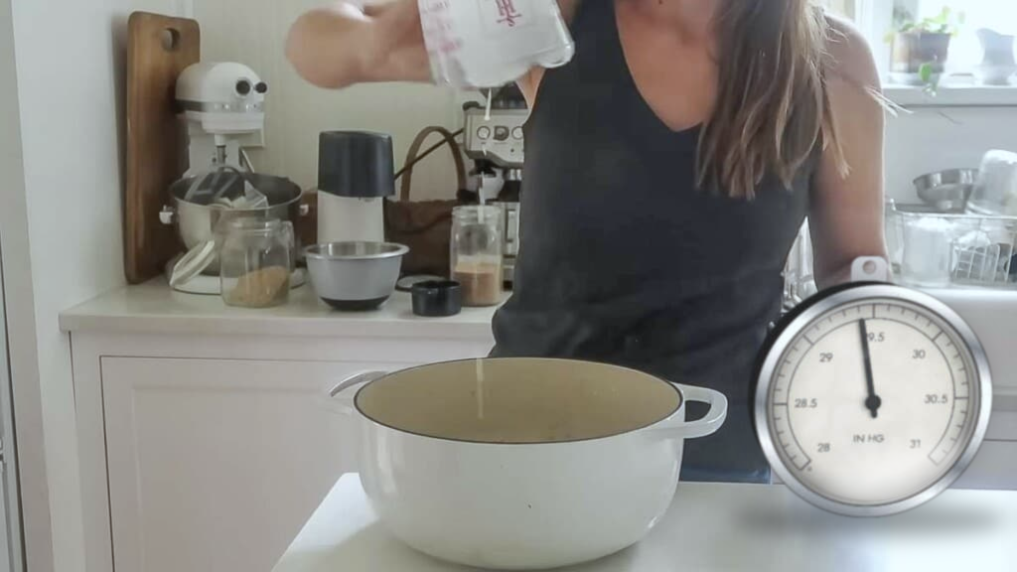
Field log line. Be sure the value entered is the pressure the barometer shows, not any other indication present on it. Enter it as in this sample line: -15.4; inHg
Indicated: 29.4; inHg
